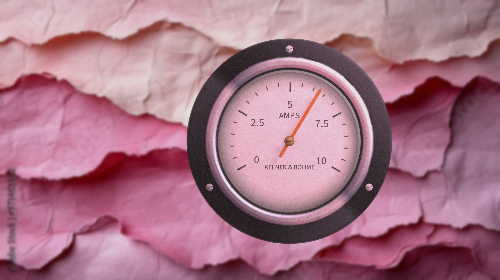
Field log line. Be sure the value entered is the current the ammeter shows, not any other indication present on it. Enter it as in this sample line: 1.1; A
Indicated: 6.25; A
